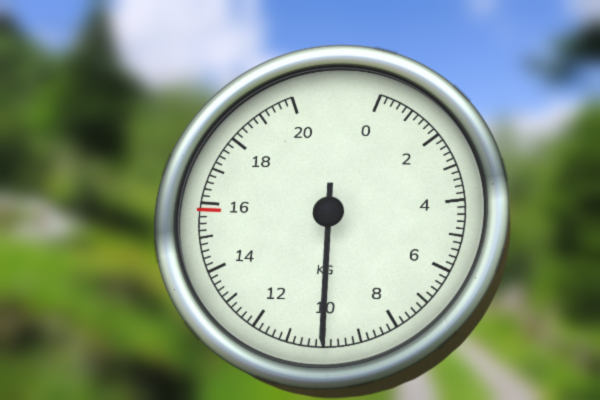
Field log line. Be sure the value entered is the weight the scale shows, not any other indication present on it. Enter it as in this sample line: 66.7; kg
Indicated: 10; kg
